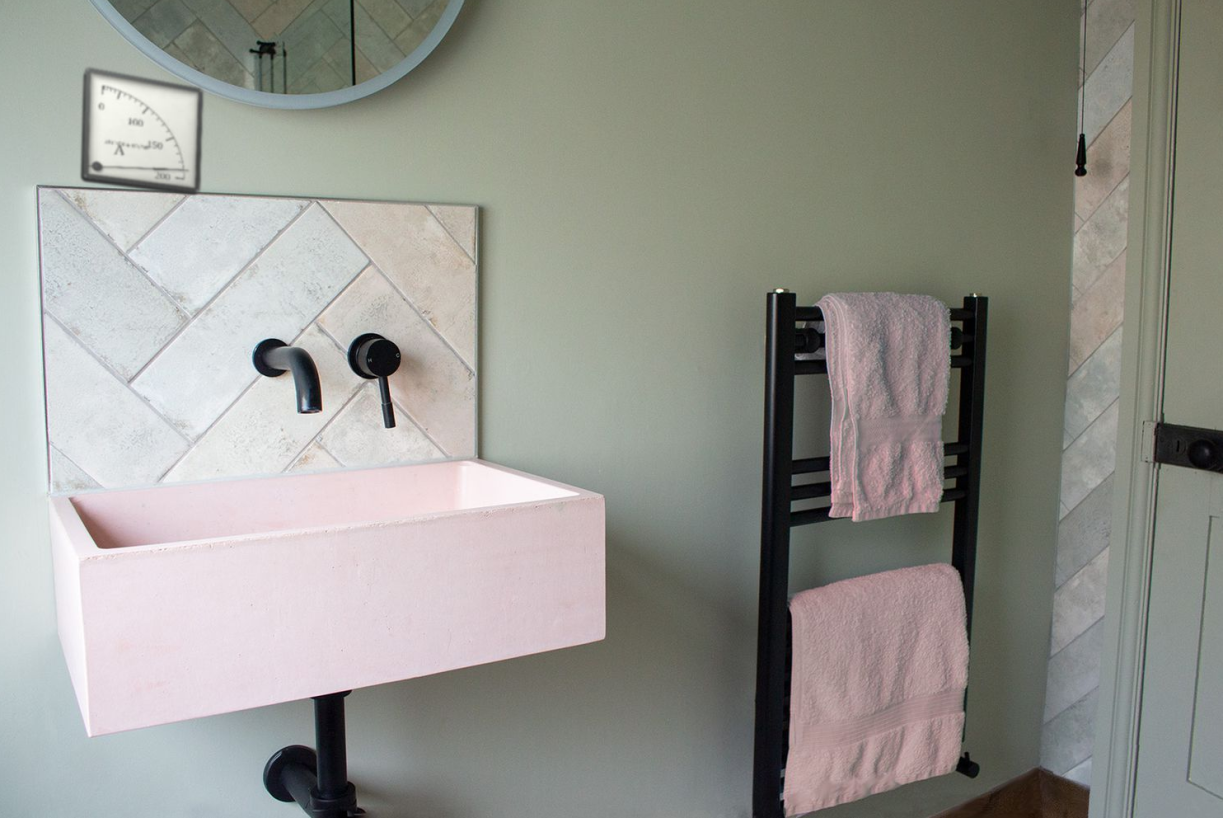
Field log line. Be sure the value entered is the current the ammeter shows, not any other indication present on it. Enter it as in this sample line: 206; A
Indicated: 190; A
